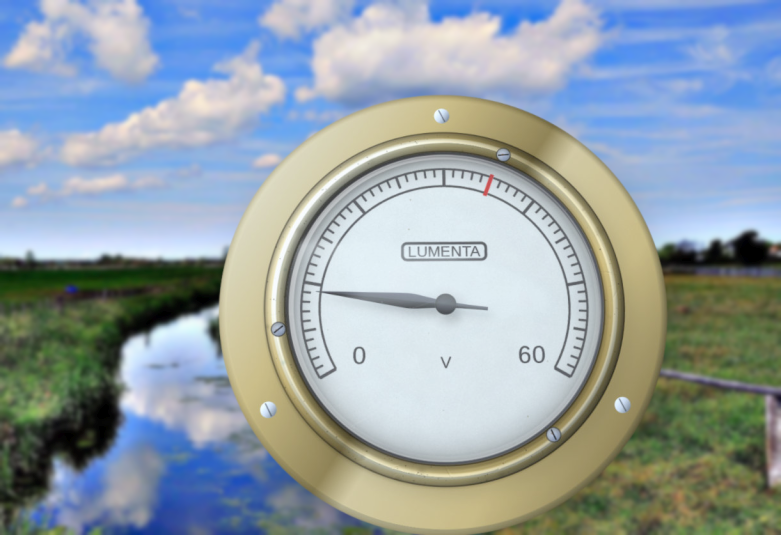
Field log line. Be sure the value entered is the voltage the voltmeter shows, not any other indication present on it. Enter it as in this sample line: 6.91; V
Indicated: 9; V
